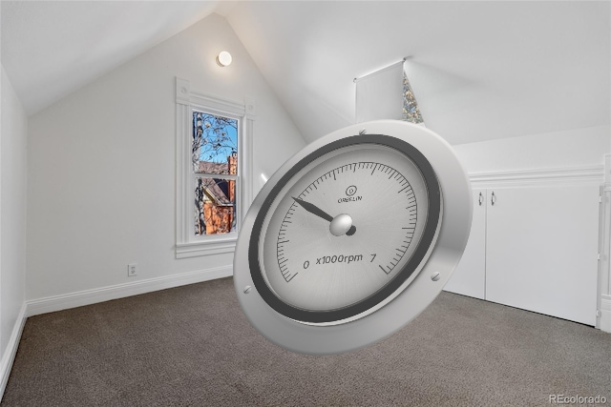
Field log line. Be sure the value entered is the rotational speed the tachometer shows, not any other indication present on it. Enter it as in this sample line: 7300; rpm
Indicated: 2000; rpm
